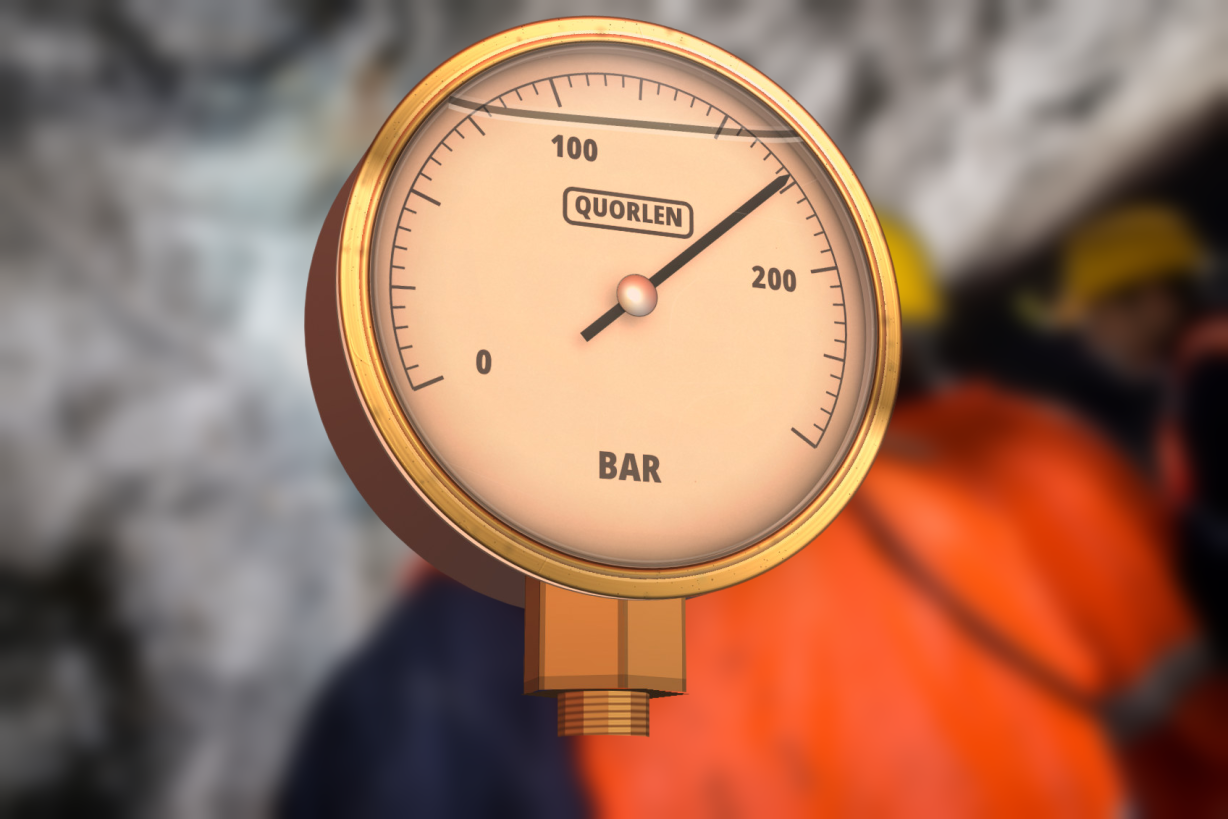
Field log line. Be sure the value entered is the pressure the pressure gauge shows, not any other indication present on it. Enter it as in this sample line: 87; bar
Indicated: 172.5; bar
